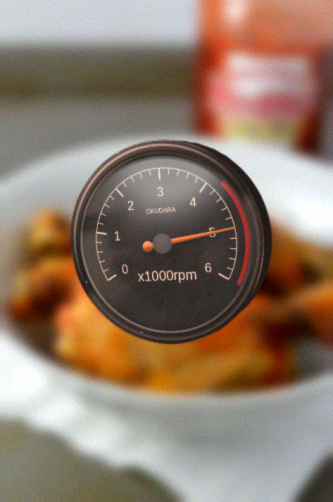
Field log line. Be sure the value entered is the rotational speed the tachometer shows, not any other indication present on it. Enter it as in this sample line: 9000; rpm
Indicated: 5000; rpm
